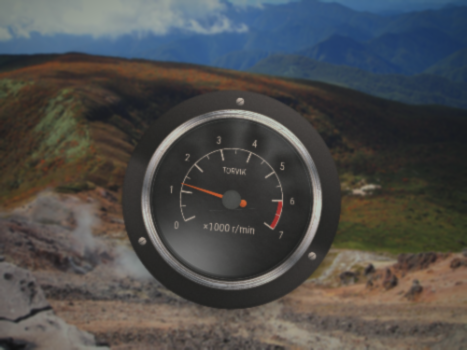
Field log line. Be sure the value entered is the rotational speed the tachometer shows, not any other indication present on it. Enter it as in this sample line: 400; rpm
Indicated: 1250; rpm
